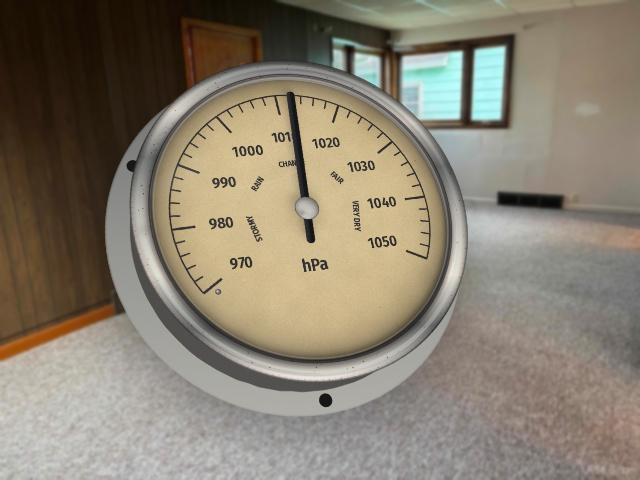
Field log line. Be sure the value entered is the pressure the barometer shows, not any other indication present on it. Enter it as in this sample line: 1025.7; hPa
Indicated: 1012; hPa
